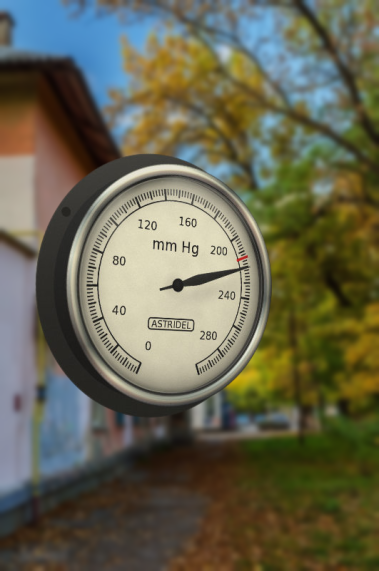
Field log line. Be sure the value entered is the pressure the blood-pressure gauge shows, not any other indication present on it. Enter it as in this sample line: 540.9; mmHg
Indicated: 220; mmHg
